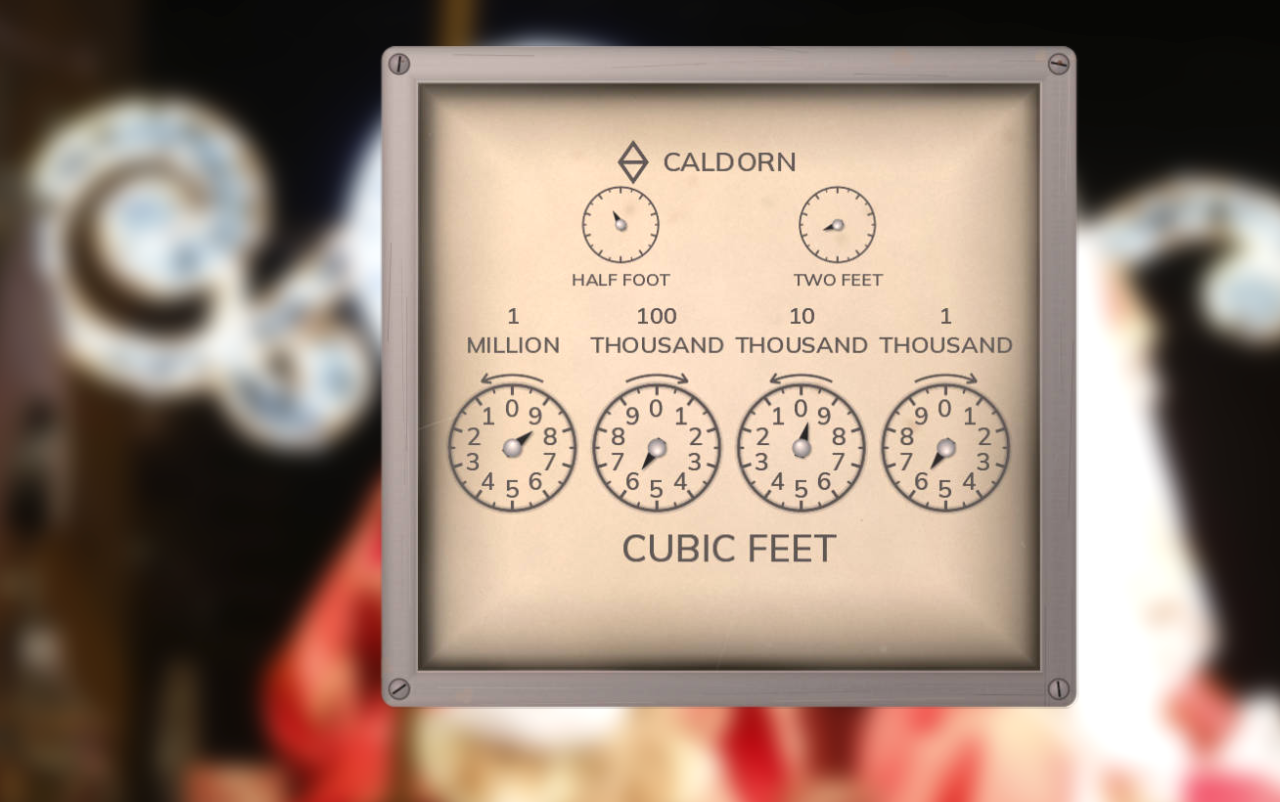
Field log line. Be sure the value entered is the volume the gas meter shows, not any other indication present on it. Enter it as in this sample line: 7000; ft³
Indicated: 859600; ft³
